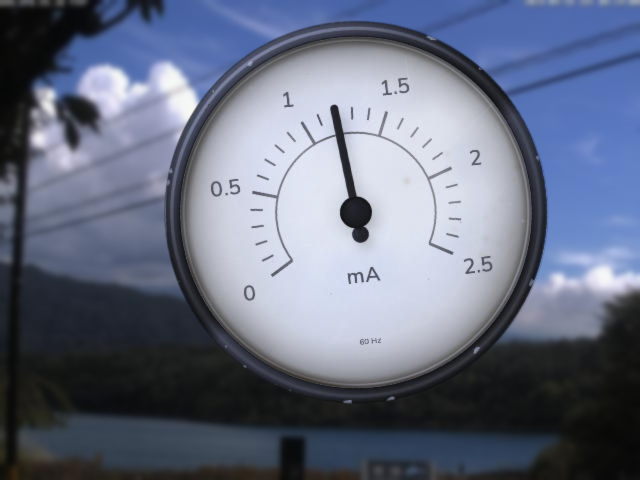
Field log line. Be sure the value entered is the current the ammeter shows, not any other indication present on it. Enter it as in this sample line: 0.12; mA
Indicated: 1.2; mA
